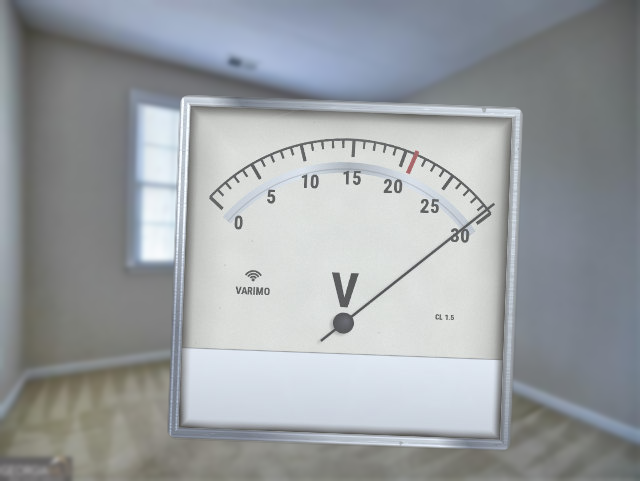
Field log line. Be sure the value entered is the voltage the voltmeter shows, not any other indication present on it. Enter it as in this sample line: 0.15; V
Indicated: 29.5; V
